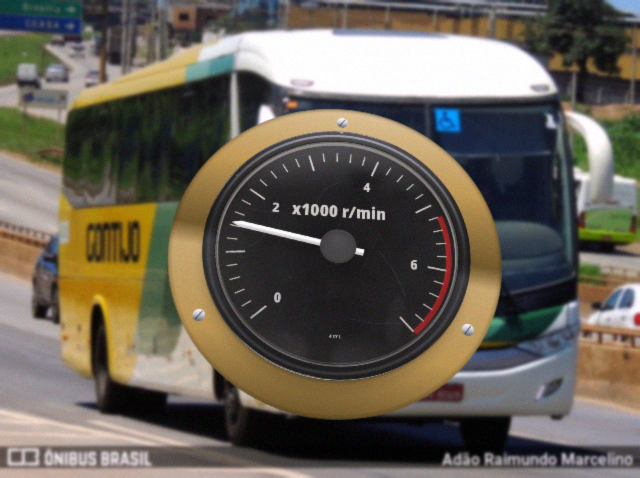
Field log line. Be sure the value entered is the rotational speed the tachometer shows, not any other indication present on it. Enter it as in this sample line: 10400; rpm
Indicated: 1400; rpm
